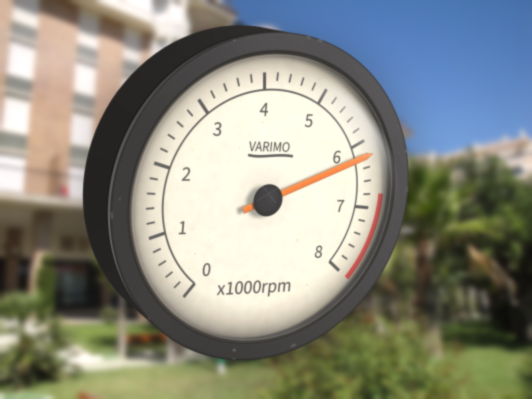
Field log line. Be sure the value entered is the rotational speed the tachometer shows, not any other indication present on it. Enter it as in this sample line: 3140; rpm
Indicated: 6200; rpm
